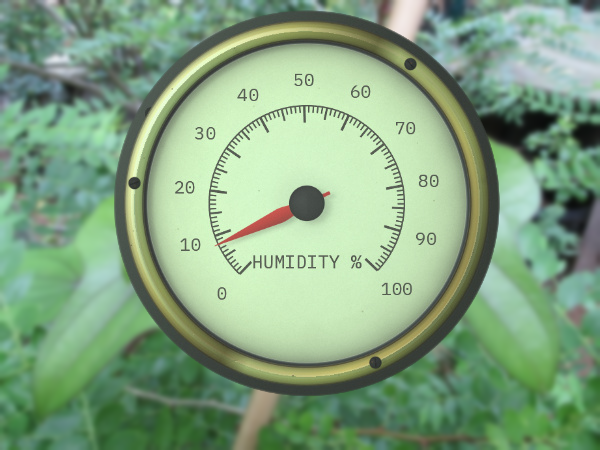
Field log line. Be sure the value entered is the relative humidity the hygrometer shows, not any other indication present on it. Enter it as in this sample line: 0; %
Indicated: 8; %
